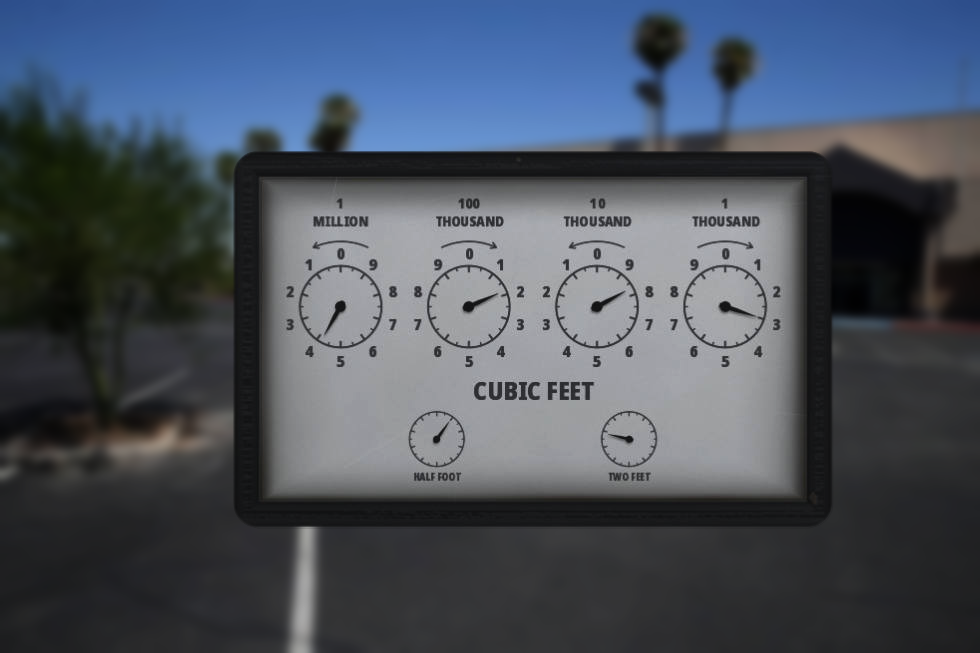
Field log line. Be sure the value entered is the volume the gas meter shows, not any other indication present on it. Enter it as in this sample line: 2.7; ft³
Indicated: 418300; ft³
